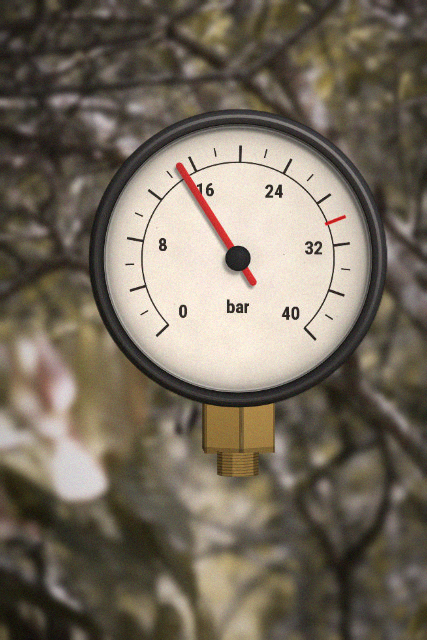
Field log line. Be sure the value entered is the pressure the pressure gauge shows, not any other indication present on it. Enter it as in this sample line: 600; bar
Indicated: 15; bar
